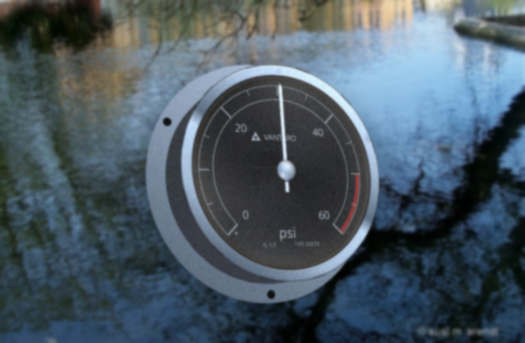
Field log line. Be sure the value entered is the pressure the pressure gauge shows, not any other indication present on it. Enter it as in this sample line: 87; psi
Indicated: 30; psi
